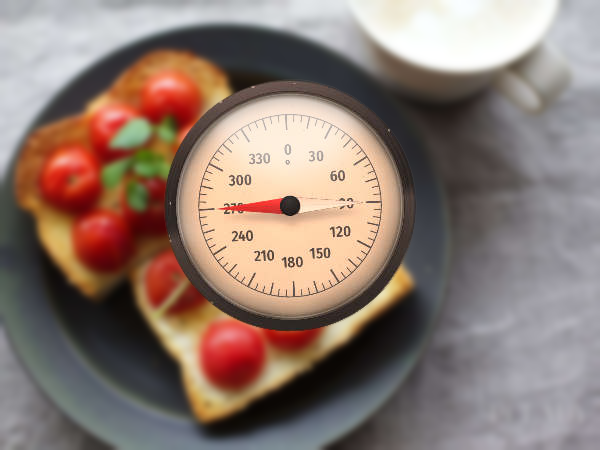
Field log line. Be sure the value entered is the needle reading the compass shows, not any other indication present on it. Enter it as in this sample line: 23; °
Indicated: 270; °
